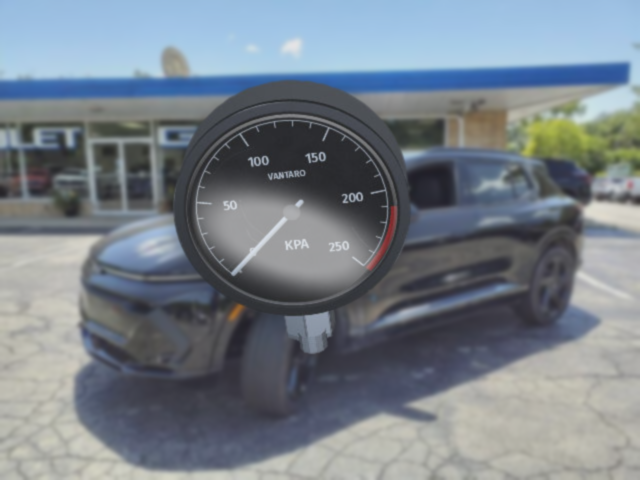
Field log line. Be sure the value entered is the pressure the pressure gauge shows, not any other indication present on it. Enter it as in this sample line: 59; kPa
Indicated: 0; kPa
